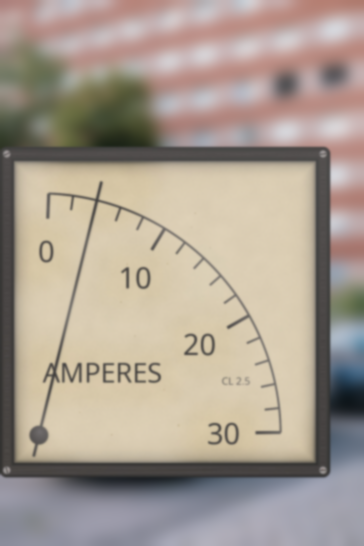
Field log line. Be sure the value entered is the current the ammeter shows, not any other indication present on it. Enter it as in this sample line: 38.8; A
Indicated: 4; A
